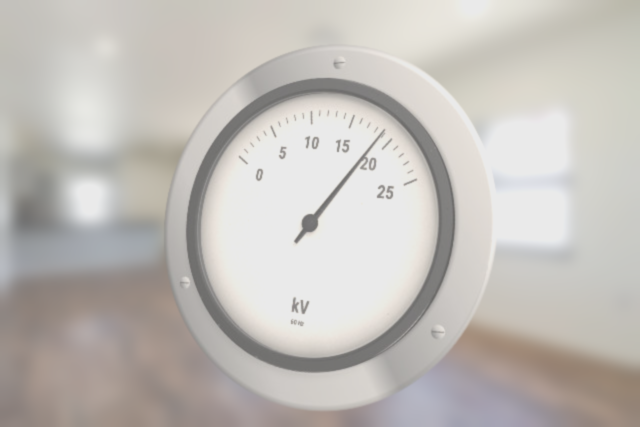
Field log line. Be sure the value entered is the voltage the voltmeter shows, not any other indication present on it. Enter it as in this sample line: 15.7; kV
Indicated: 19; kV
